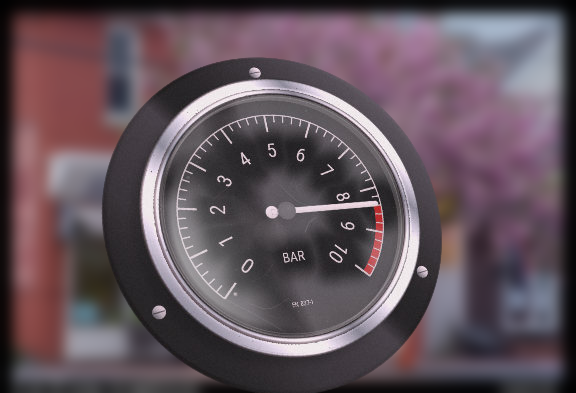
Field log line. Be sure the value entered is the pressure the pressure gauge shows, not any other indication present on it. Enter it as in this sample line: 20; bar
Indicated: 8.4; bar
